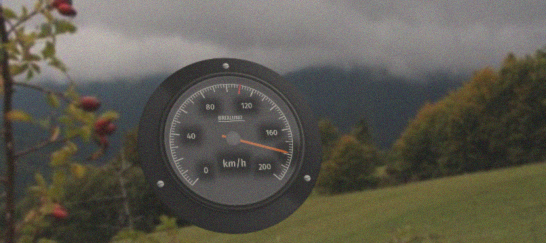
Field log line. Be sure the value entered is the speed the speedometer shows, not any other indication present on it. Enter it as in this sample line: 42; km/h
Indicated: 180; km/h
